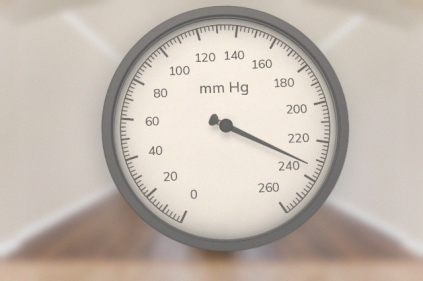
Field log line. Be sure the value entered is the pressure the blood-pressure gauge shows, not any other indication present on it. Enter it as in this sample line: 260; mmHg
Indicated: 234; mmHg
